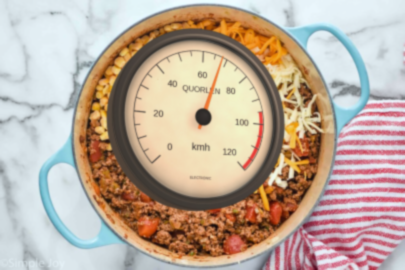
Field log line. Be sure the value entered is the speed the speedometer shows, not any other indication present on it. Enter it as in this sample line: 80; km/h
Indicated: 67.5; km/h
